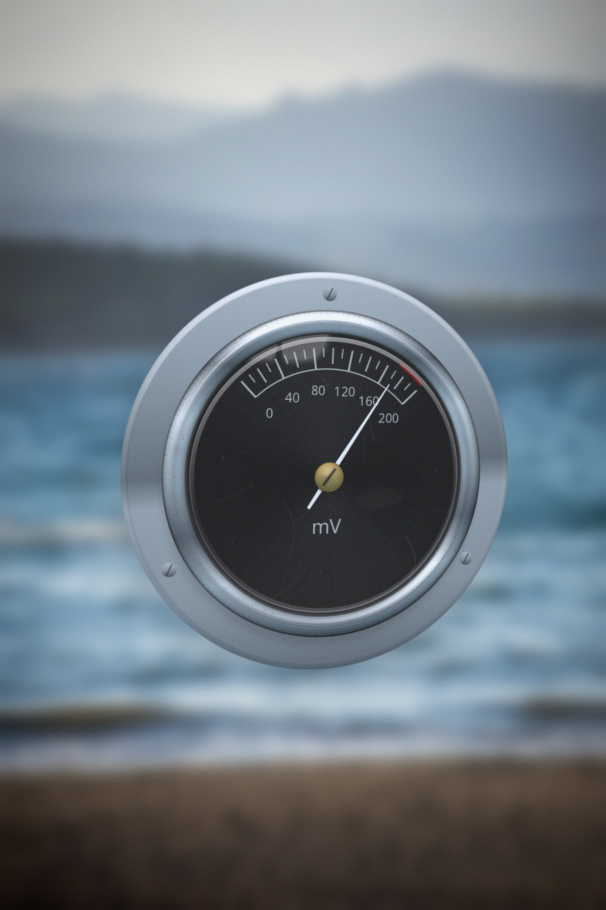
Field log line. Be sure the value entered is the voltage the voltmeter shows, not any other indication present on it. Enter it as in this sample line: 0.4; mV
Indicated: 170; mV
